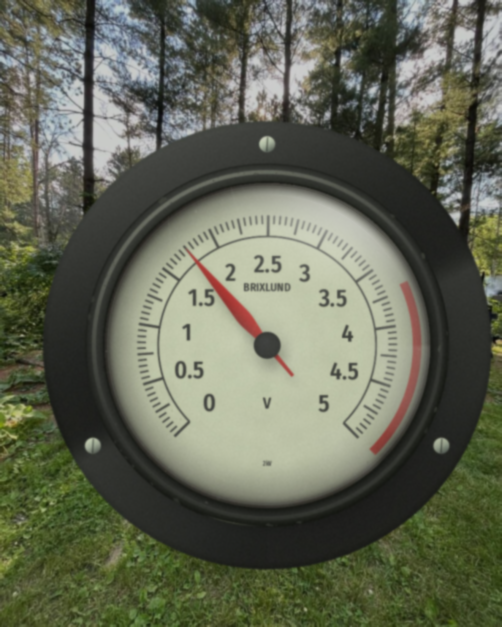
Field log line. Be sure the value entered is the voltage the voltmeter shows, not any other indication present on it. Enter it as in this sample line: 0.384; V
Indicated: 1.75; V
